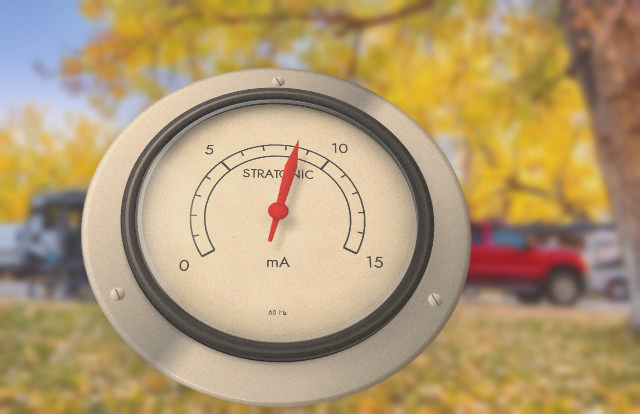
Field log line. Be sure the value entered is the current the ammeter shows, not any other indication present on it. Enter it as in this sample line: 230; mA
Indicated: 8.5; mA
